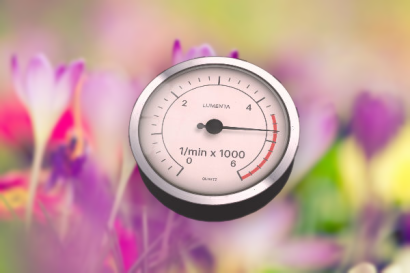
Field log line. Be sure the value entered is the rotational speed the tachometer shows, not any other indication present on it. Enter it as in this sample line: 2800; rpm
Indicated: 4800; rpm
